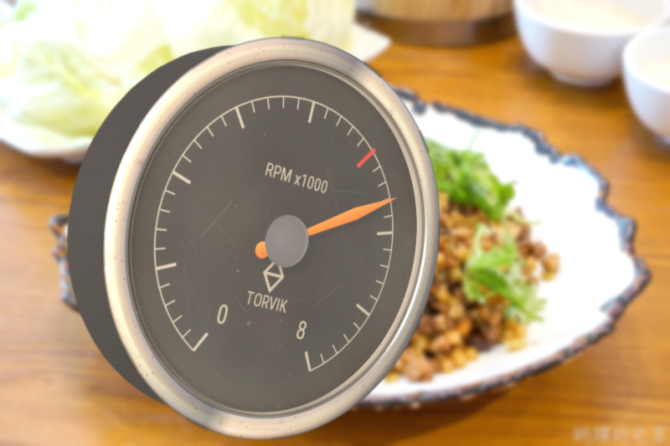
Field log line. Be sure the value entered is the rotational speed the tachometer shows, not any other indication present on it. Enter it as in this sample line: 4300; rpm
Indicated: 5600; rpm
